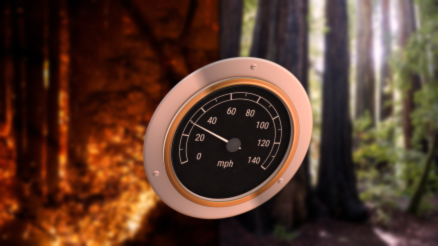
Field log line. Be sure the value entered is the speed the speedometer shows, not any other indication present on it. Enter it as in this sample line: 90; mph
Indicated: 30; mph
